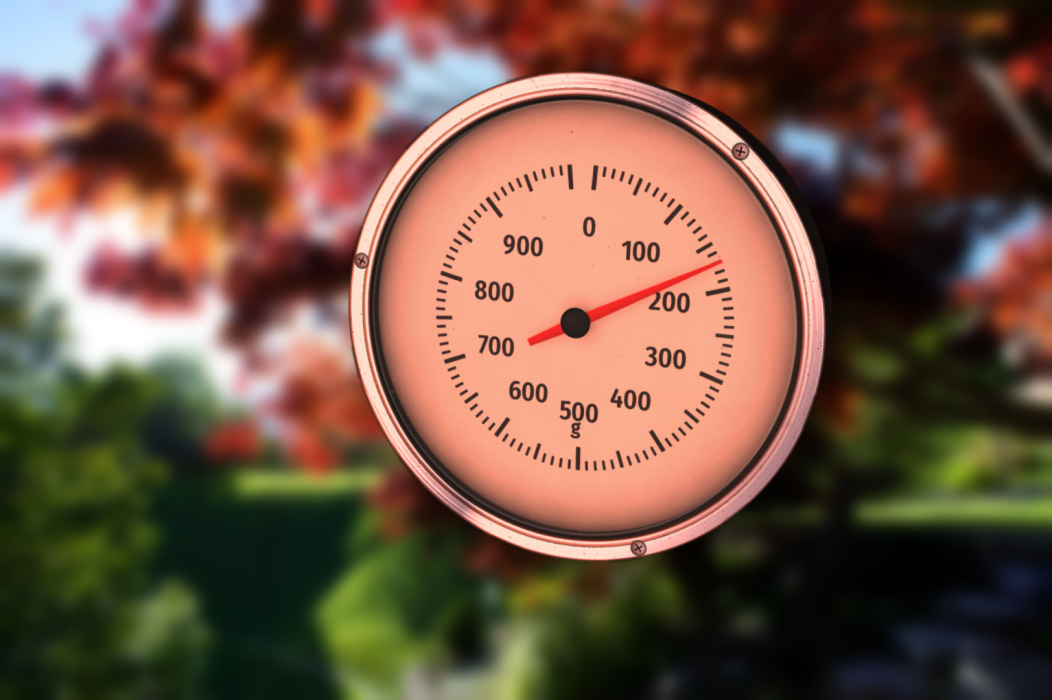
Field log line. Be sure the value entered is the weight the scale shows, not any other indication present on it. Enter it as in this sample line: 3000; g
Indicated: 170; g
